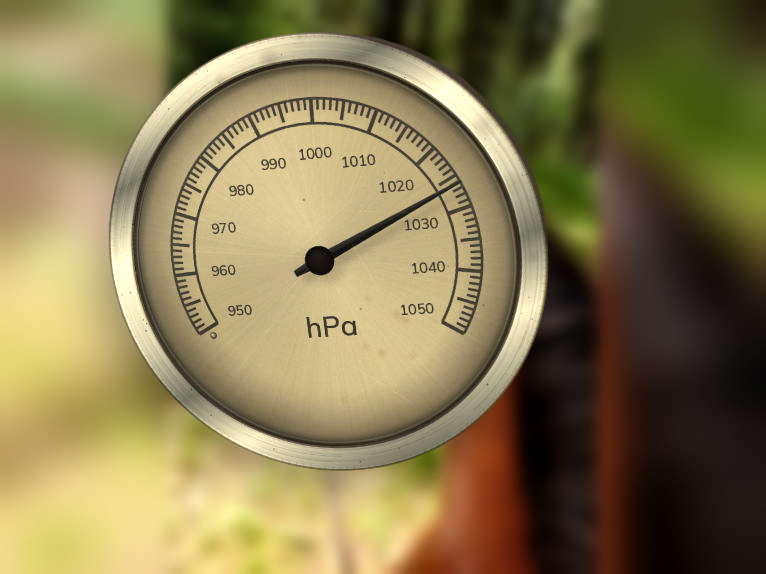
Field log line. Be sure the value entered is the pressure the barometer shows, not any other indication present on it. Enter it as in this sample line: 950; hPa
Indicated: 1026; hPa
